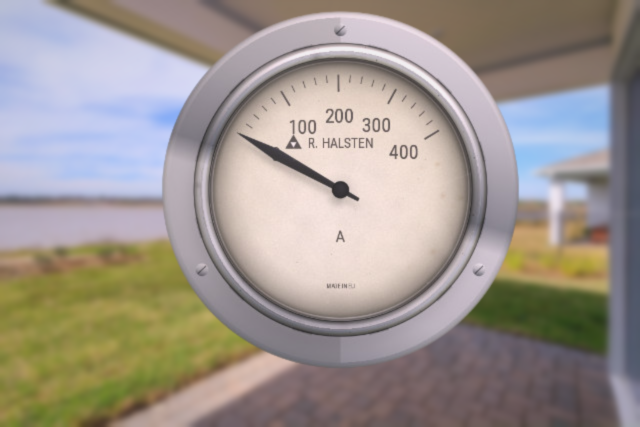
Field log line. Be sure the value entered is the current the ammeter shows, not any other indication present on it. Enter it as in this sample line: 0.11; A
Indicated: 0; A
